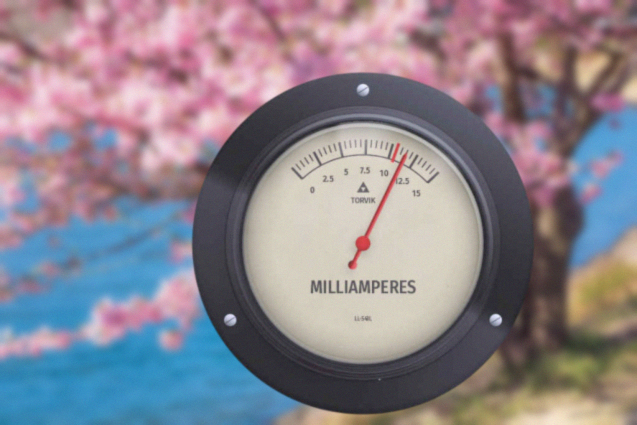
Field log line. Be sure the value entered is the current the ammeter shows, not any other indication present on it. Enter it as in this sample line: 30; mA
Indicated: 11.5; mA
